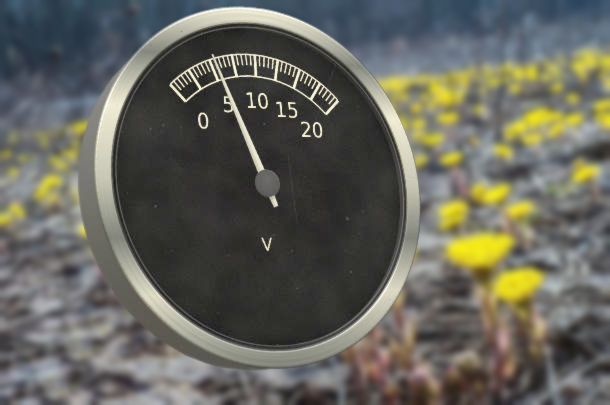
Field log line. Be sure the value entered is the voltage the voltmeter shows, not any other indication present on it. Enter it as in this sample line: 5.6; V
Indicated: 5; V
